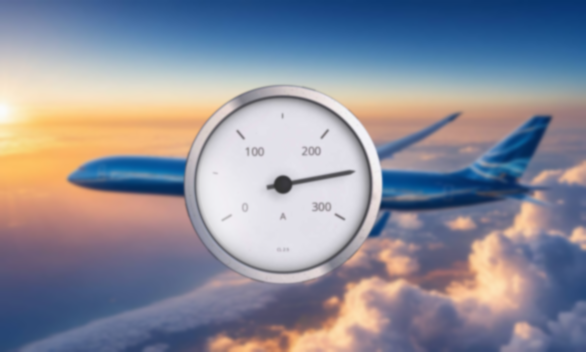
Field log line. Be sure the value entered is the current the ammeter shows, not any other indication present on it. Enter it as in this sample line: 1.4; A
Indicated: 250; A
